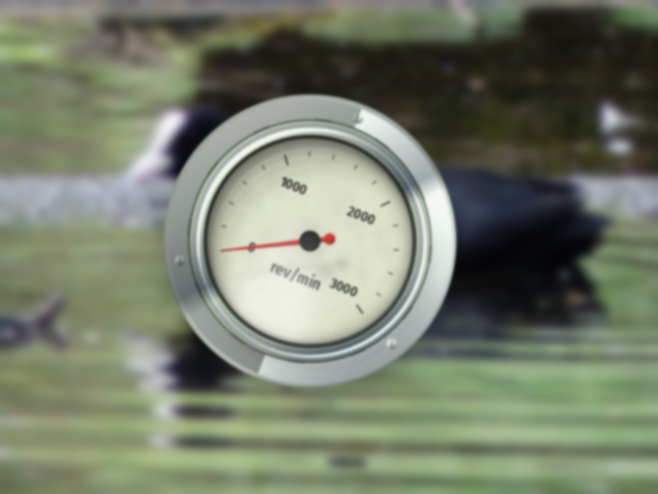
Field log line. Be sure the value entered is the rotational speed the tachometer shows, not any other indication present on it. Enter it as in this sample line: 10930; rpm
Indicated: 0; rpm
